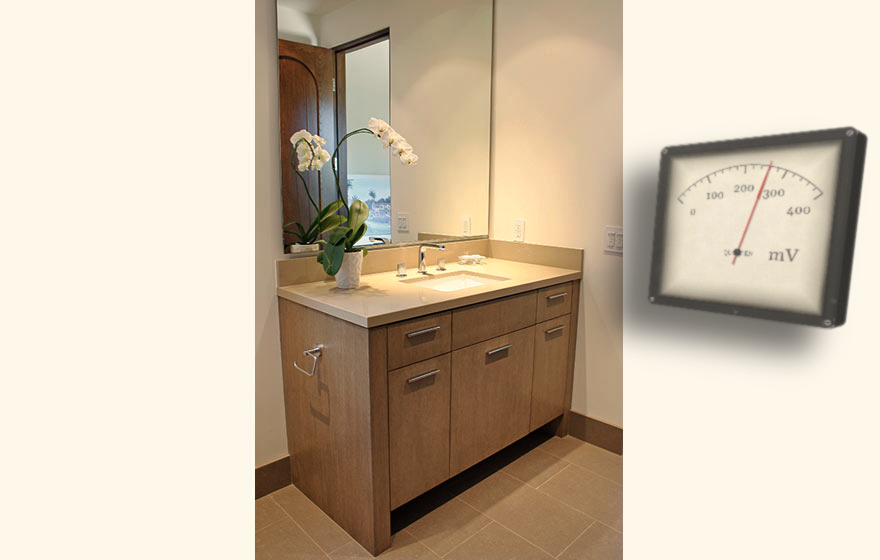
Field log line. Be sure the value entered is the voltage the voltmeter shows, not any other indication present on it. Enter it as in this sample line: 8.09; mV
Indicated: 260; mV
